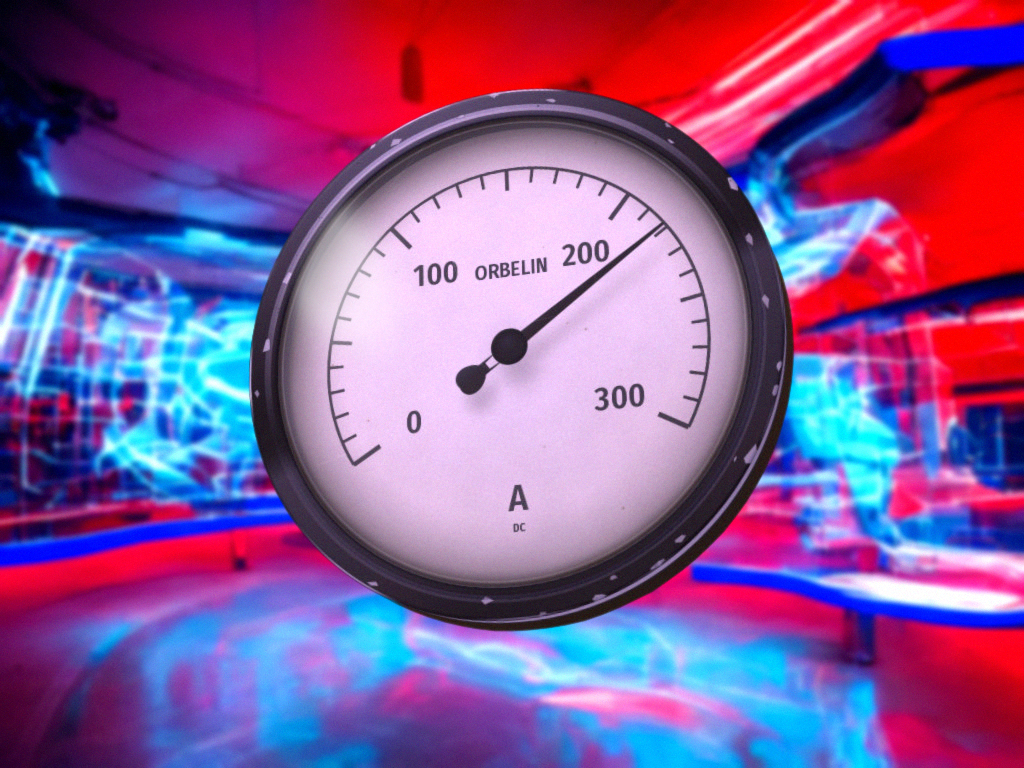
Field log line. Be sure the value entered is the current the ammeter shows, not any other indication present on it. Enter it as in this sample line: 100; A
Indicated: 220; A
